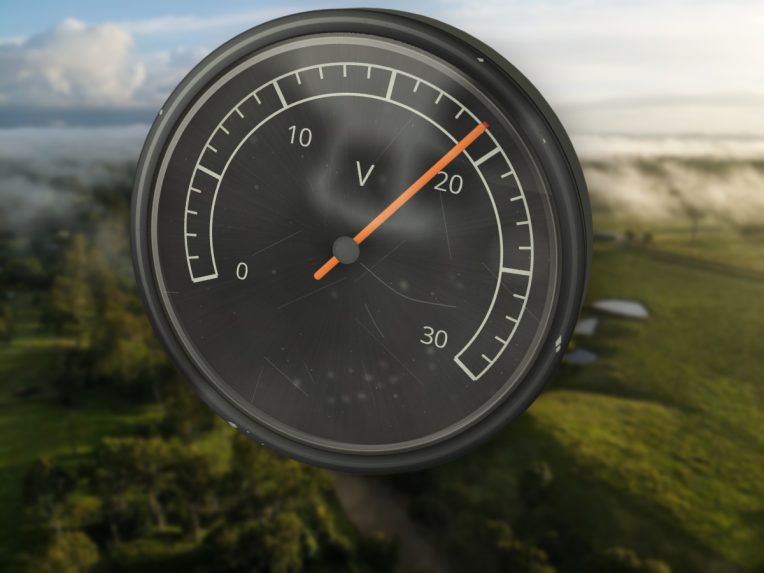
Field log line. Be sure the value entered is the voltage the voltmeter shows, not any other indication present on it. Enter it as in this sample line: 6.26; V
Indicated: 19; V
